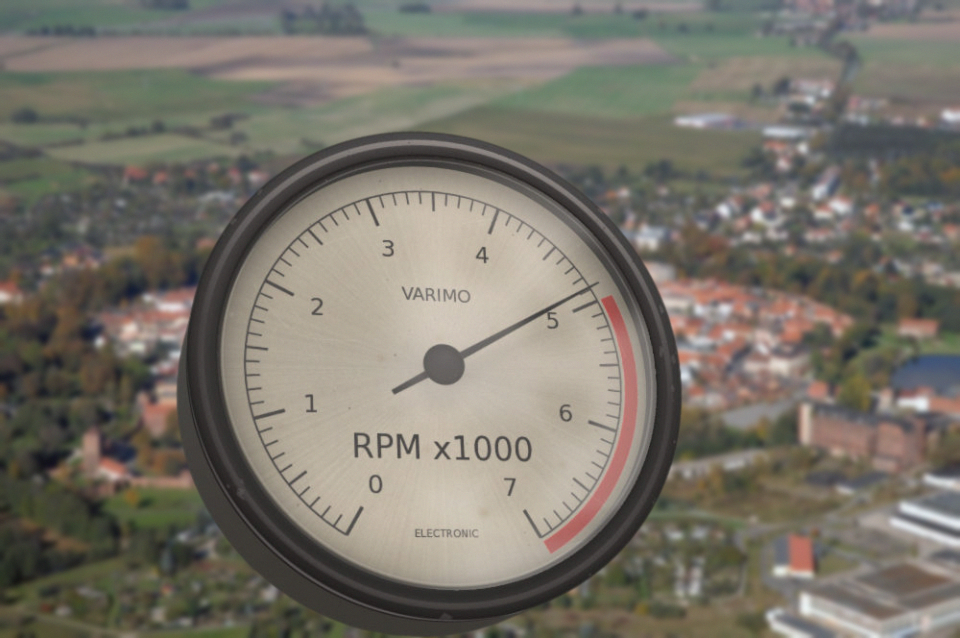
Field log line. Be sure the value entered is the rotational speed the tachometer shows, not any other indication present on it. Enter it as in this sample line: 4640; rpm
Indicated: 4900; rpm
